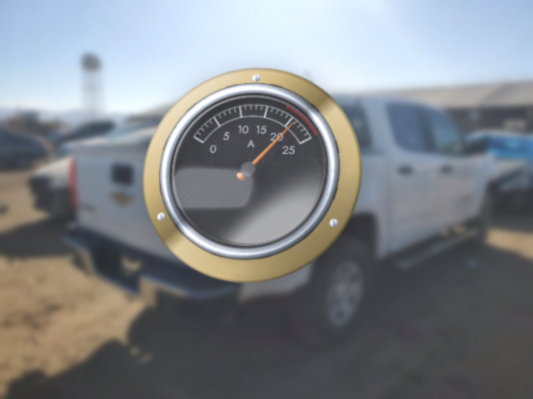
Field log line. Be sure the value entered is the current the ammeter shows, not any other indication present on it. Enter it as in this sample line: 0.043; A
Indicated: 21; A
